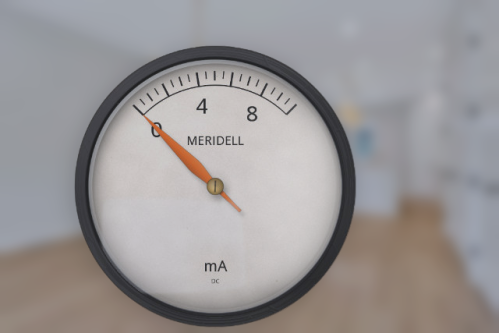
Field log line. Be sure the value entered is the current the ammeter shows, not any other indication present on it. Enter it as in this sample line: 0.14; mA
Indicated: 0; mA
